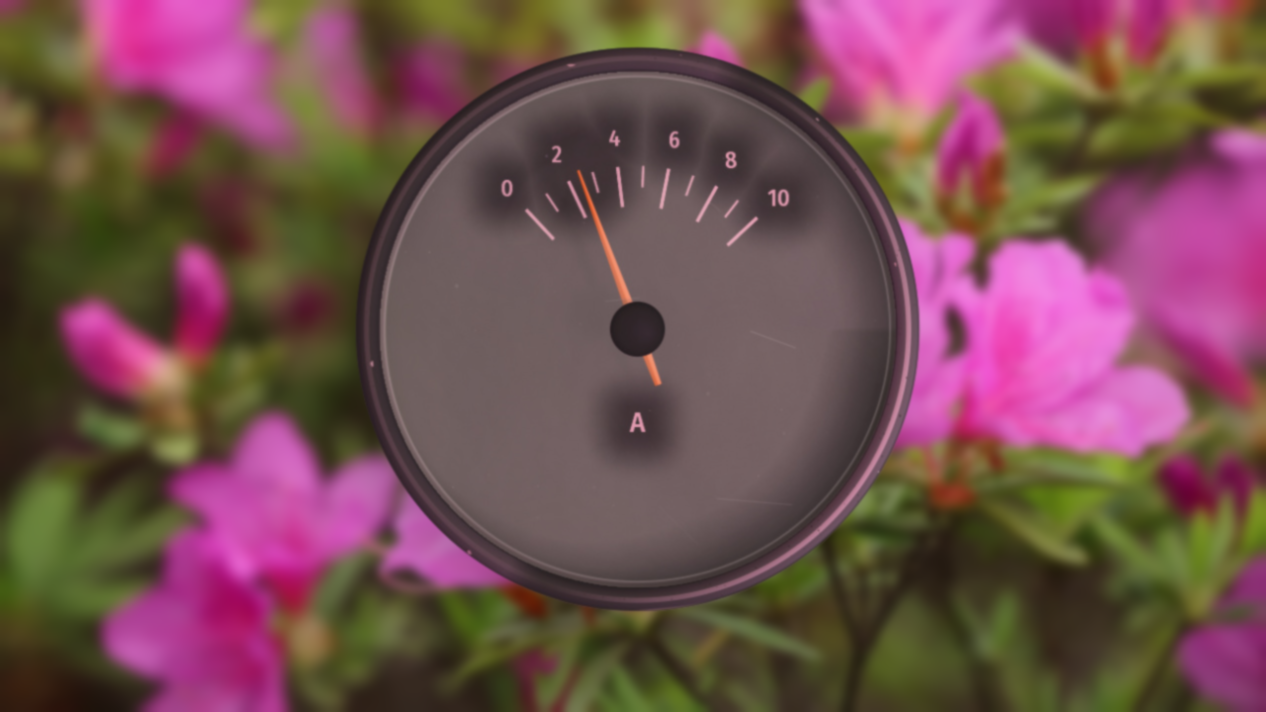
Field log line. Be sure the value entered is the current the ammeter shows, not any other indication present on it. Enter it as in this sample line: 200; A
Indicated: 2.5; A
